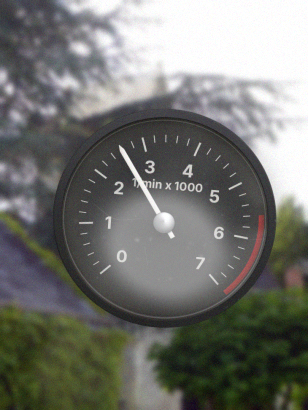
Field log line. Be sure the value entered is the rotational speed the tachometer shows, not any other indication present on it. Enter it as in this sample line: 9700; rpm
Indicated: 2600; rpm
